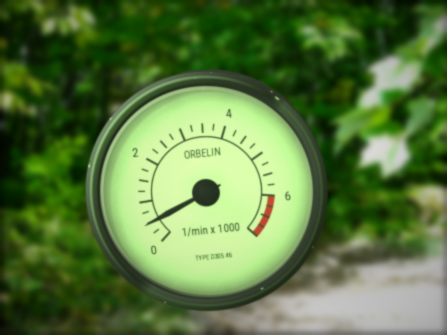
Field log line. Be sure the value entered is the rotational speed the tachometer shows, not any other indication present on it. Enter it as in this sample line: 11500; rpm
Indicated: 500; rpm
